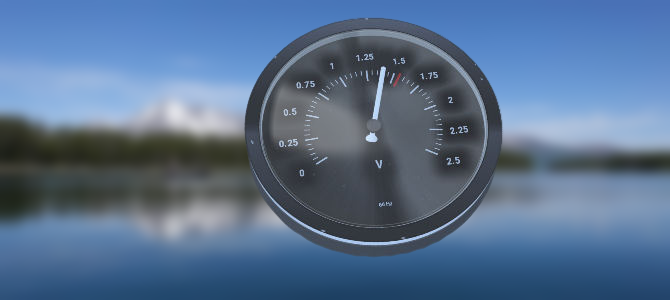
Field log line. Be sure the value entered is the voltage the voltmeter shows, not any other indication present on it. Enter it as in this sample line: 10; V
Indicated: 1.4; V
